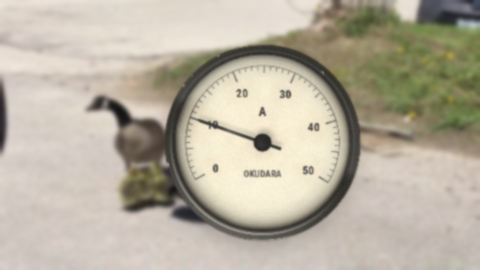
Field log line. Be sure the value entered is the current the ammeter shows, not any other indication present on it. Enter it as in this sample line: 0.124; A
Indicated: 10; A
